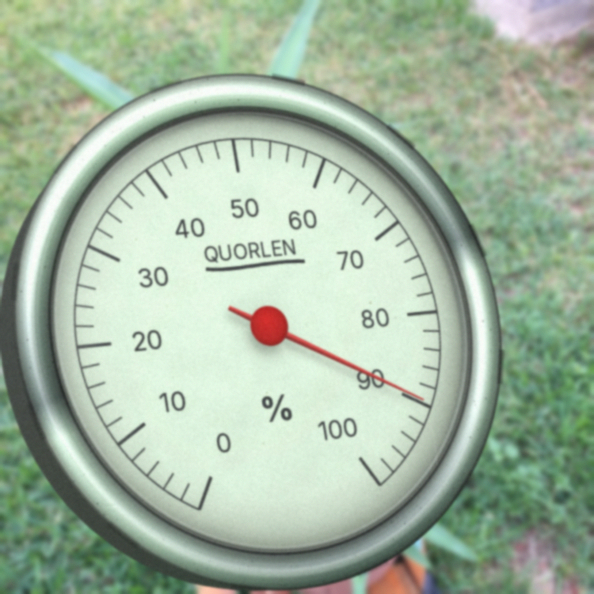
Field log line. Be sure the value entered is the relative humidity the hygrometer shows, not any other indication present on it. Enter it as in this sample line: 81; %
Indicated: 90; %
